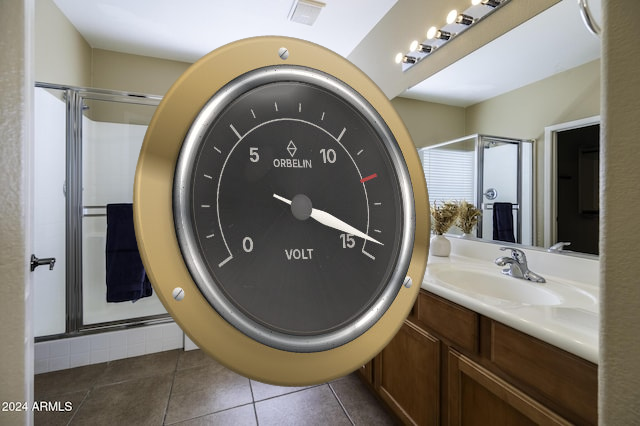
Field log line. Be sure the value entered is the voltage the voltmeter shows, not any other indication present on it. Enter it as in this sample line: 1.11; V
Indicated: 14.5; V
